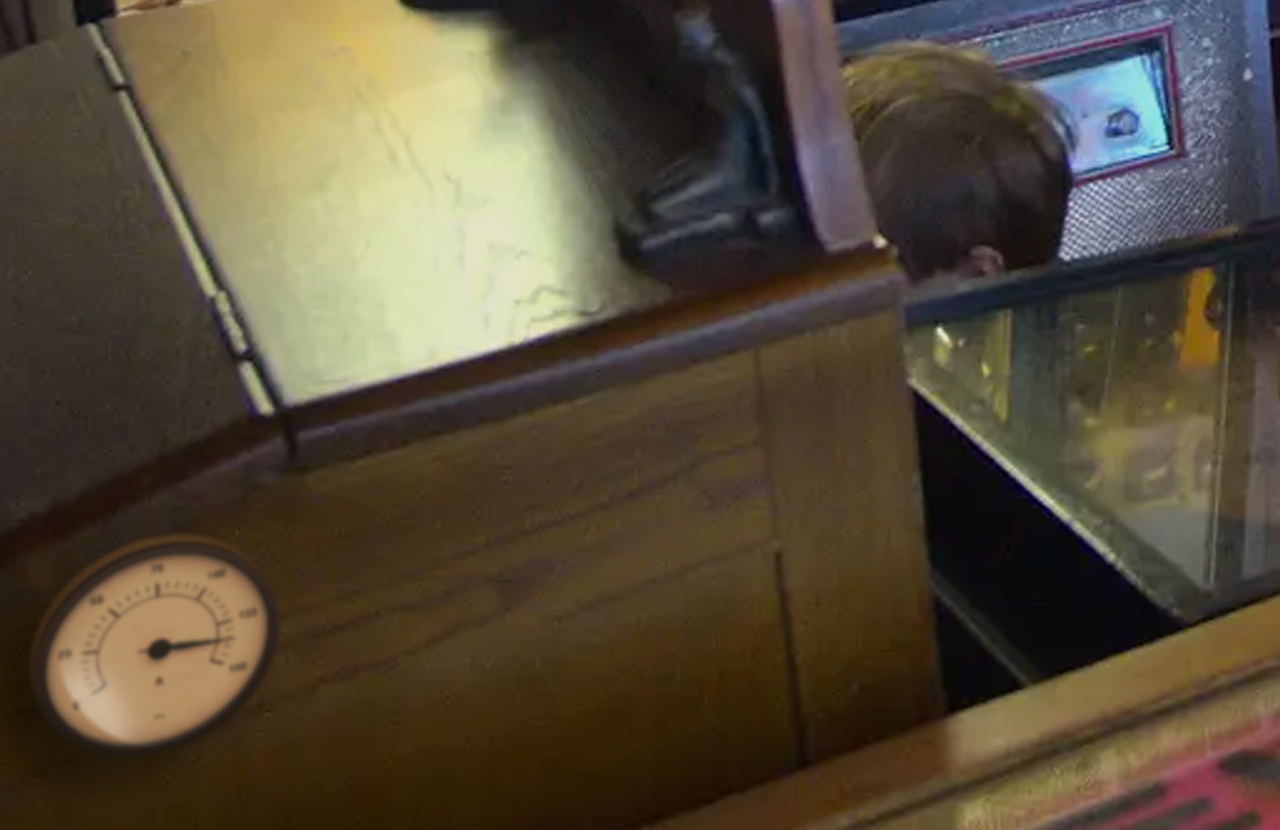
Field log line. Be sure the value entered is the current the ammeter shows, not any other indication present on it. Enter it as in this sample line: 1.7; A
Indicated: 135; A
